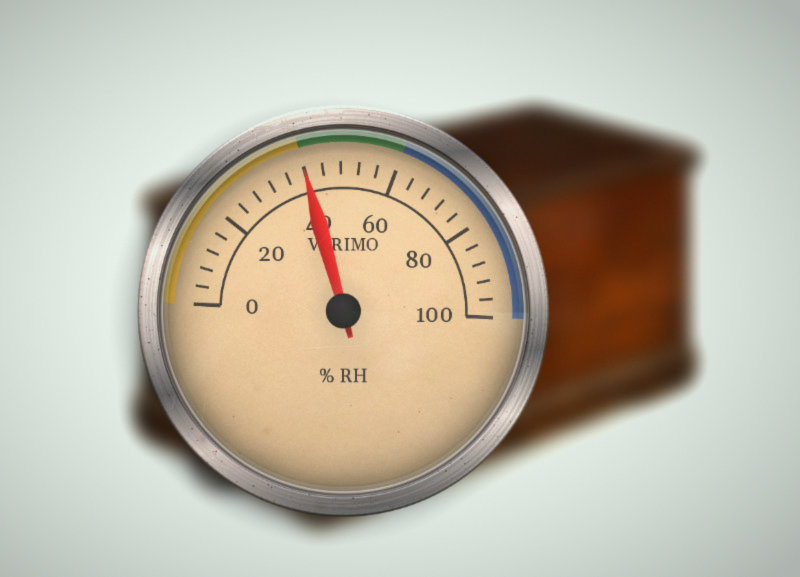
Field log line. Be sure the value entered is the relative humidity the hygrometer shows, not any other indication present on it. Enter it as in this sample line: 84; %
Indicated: 40; %
